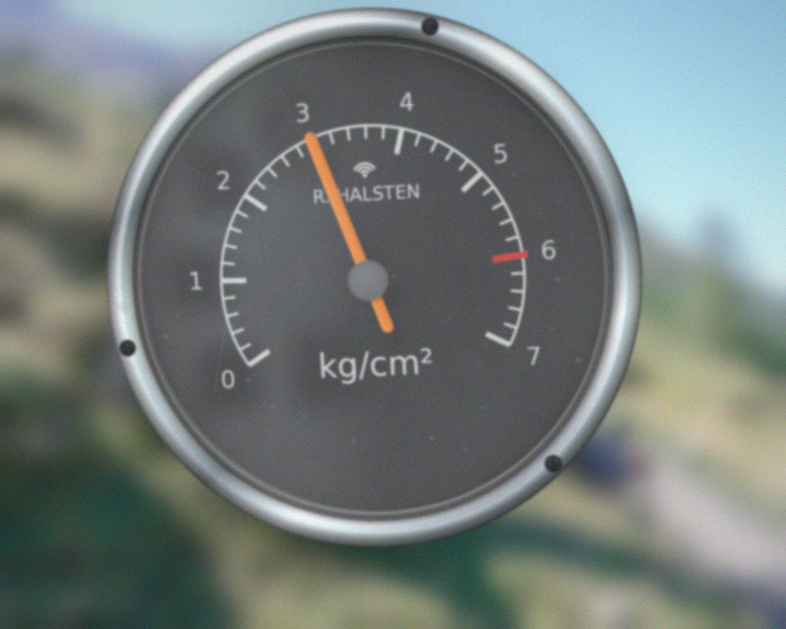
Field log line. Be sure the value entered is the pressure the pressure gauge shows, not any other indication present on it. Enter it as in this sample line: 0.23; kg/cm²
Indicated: 3; kg/cm²
